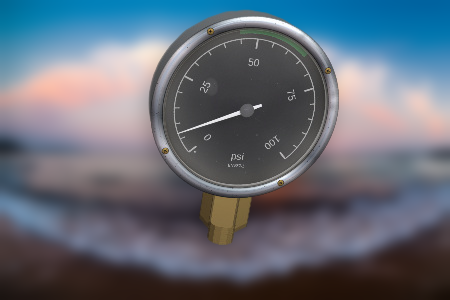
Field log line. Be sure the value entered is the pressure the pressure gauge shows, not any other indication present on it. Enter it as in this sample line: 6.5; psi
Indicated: 7.5; psi
